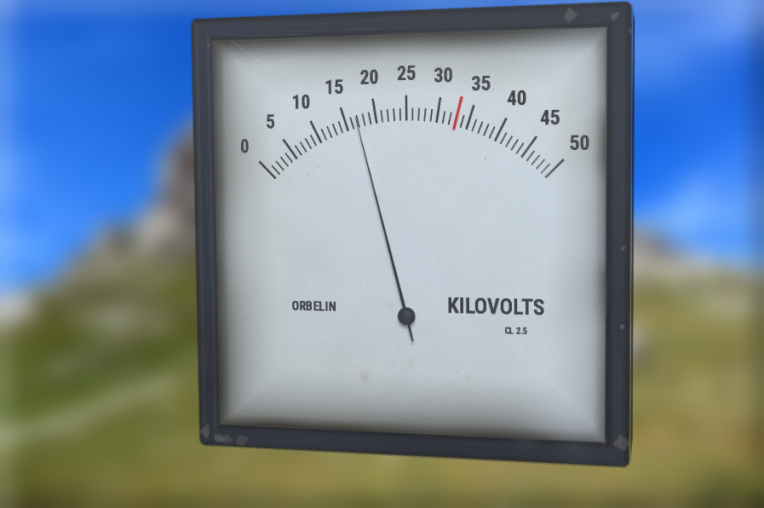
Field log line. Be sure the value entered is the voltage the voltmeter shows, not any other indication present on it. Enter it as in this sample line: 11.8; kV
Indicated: 17; kV
